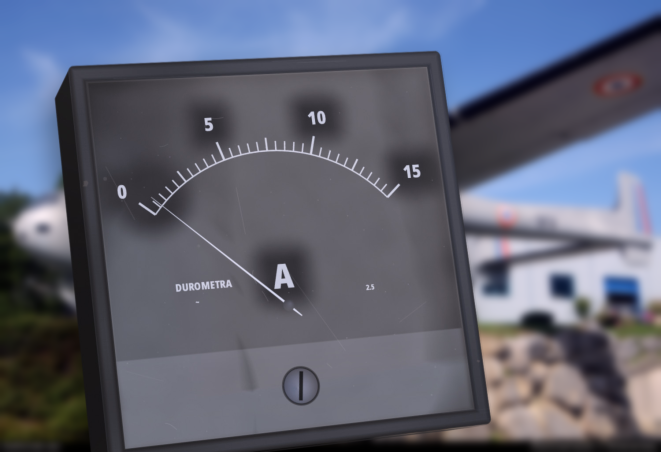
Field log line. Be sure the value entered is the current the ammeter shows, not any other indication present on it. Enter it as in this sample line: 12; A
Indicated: 0.5; A
